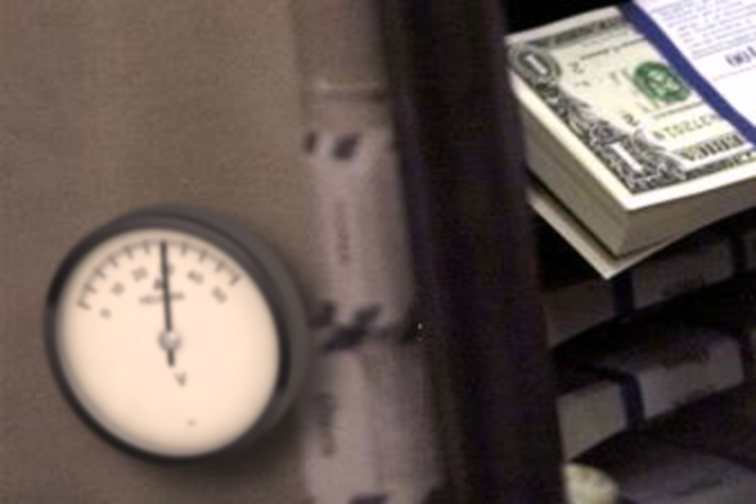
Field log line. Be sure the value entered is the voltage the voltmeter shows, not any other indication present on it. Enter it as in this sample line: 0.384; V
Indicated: 30; V
